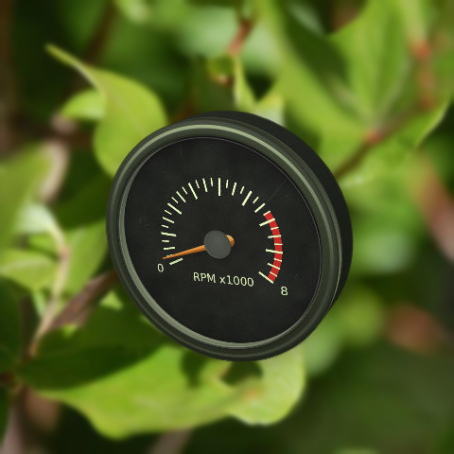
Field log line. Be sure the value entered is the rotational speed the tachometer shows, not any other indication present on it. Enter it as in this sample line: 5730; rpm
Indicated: 250; rpm
